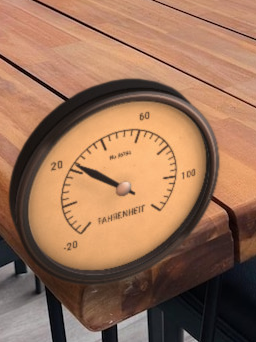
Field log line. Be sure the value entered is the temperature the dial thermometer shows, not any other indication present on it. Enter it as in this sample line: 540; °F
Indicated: 24; °F
